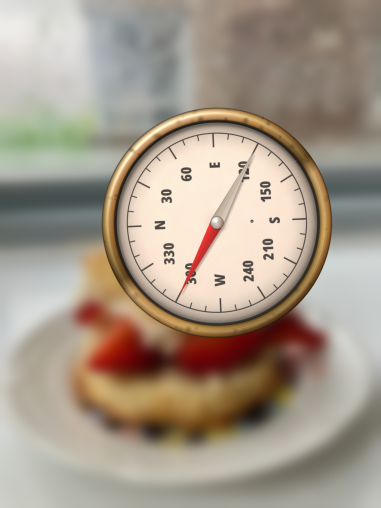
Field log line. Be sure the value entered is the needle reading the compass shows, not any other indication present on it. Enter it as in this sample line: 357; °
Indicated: 300; °
